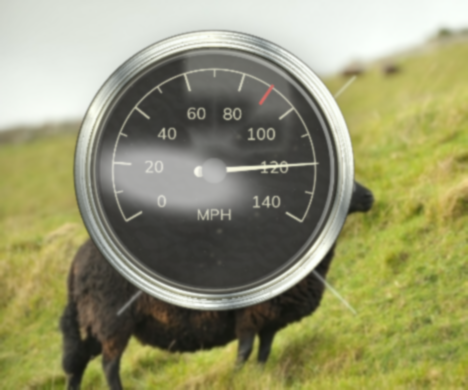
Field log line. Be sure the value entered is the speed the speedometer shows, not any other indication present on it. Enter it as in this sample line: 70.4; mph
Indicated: 120; mph
